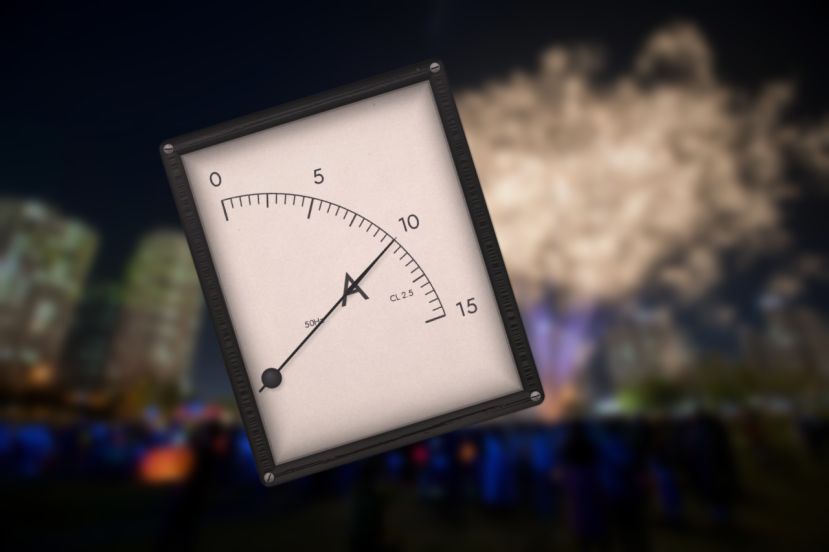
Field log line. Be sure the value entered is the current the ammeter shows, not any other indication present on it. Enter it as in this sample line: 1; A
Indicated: 10; A
